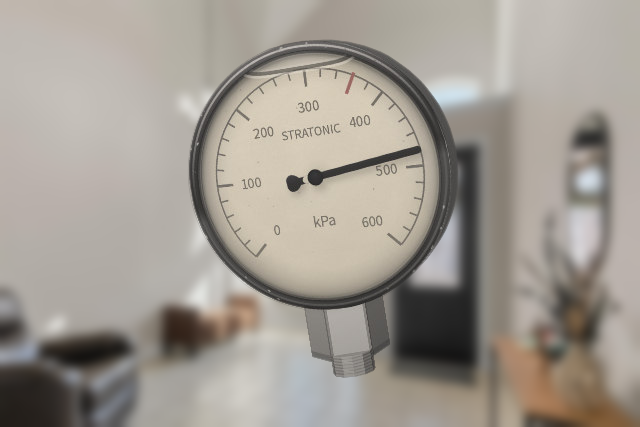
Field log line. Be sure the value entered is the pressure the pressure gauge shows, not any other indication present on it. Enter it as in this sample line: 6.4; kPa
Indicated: 480; kPa
